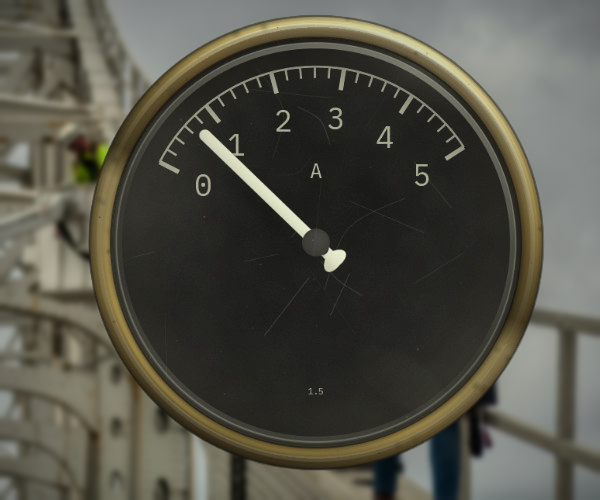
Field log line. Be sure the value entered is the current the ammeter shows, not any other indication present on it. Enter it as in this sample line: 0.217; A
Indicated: 0.7; A
